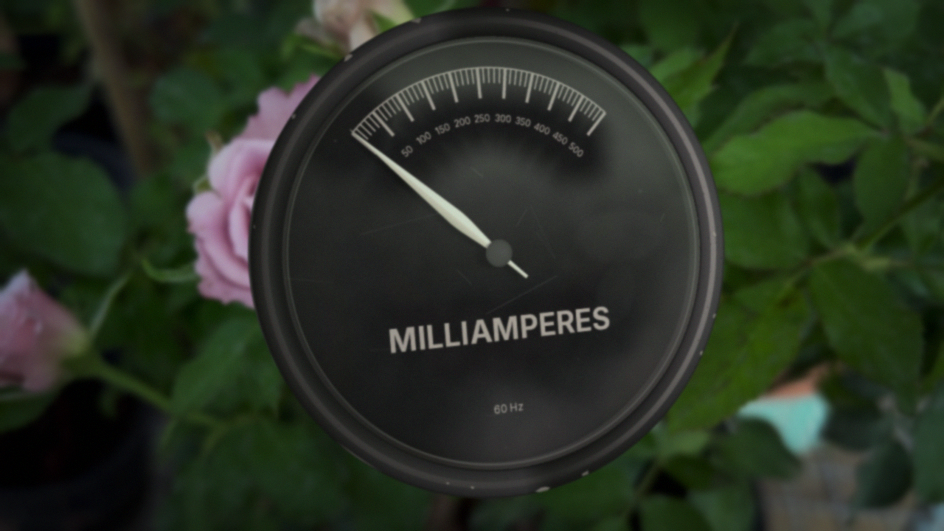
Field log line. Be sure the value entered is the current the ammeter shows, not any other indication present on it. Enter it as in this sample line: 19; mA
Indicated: 0; mA
